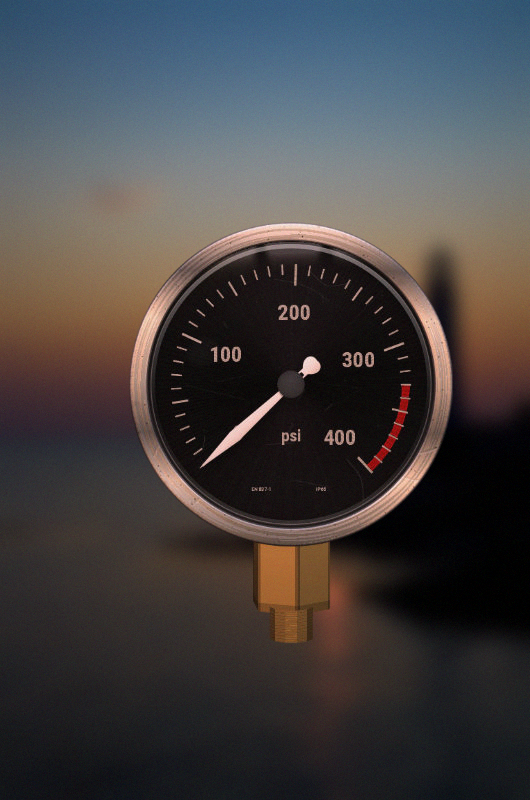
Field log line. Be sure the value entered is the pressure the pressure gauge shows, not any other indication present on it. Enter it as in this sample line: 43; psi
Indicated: 0; psi
